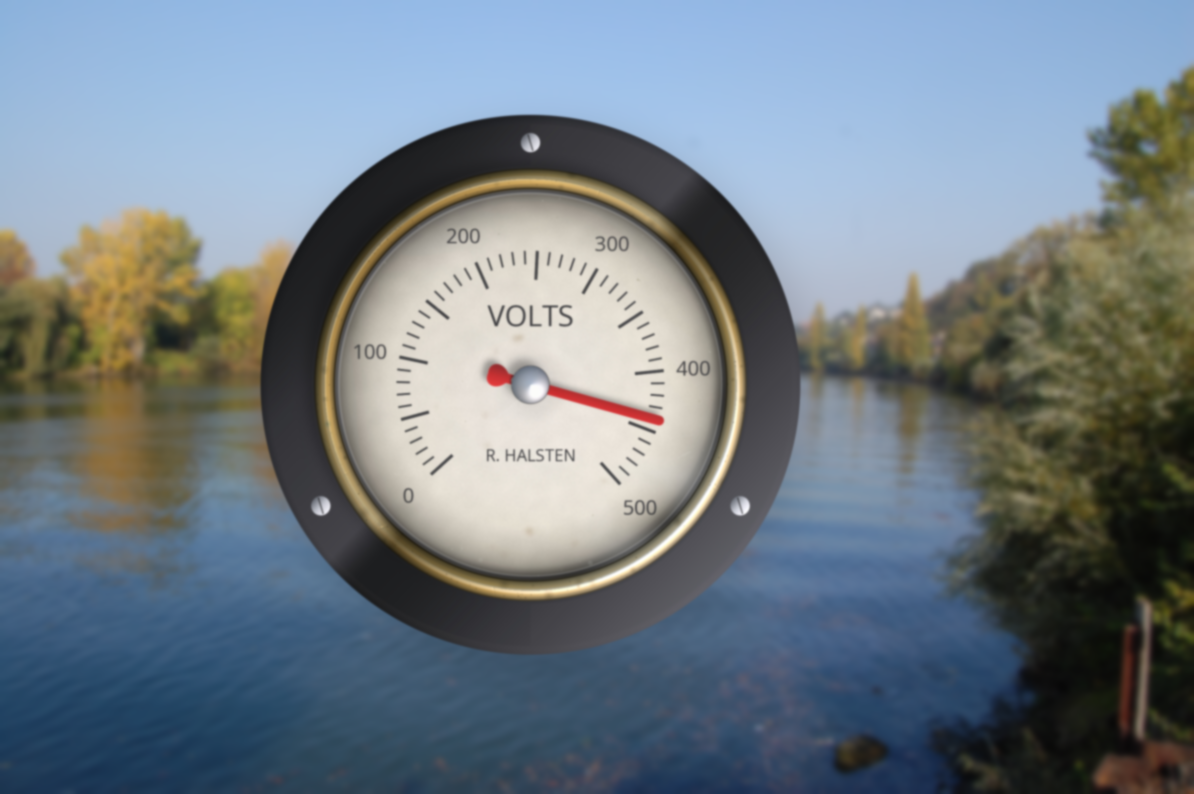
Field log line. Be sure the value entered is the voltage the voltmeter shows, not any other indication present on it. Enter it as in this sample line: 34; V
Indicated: 440; V
